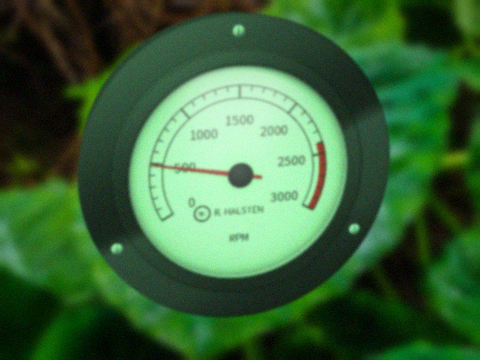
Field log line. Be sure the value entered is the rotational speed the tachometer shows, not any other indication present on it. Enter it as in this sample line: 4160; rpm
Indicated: 500; rpm
